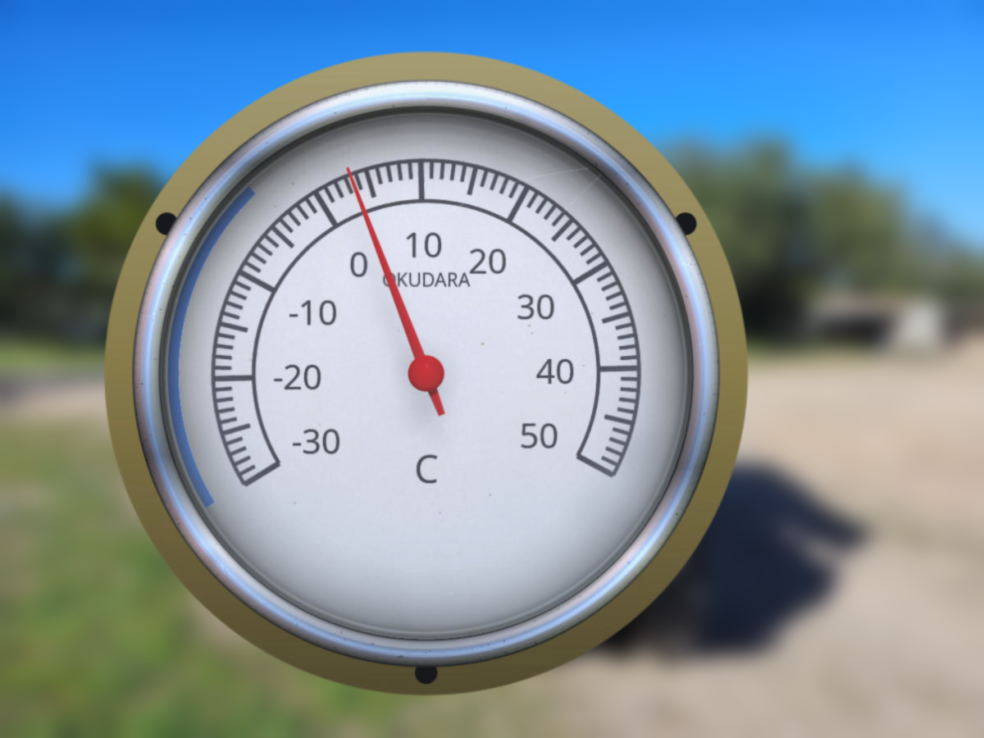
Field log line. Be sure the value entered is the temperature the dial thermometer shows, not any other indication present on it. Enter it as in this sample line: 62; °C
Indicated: 3.5; °C
